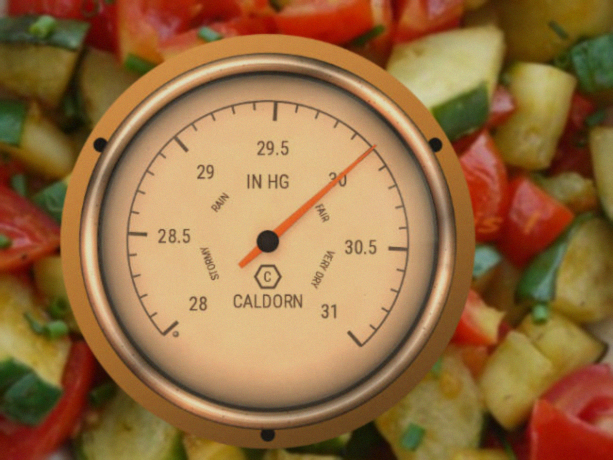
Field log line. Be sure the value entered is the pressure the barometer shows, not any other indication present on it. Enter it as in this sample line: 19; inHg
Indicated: 30; inHg
